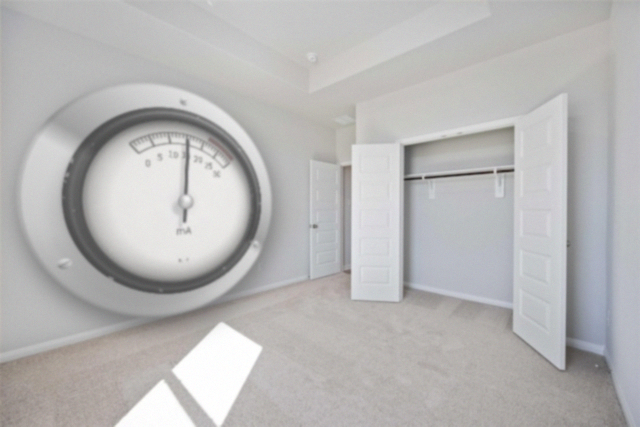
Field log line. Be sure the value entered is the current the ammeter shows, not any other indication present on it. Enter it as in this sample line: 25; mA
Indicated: 15; mA
